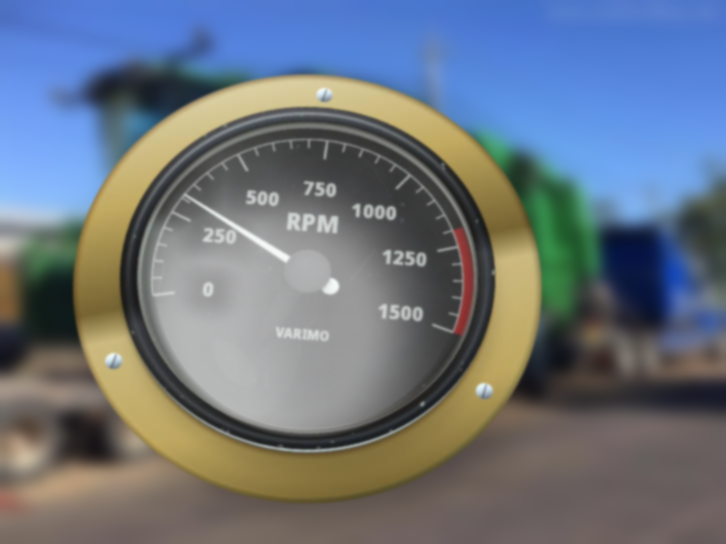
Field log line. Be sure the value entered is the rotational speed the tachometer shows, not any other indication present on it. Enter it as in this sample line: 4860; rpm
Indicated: 300; rpm
